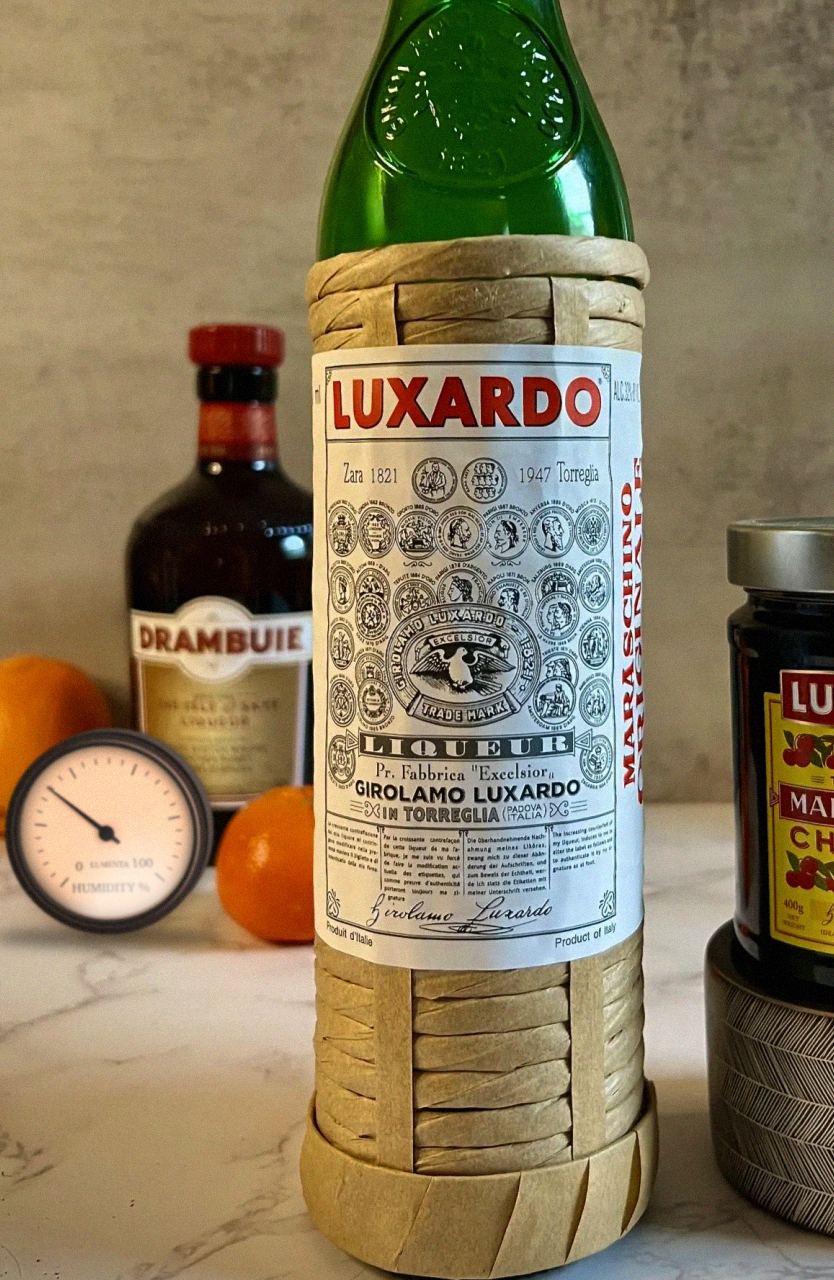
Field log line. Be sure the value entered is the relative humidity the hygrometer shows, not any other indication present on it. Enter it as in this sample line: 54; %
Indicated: 32; %
